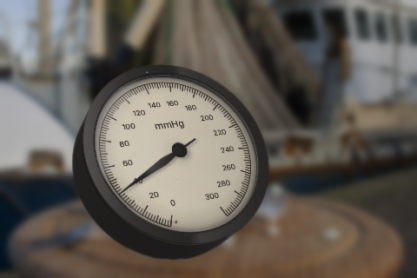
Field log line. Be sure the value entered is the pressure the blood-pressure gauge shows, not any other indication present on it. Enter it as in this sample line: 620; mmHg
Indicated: 40; mmHg
